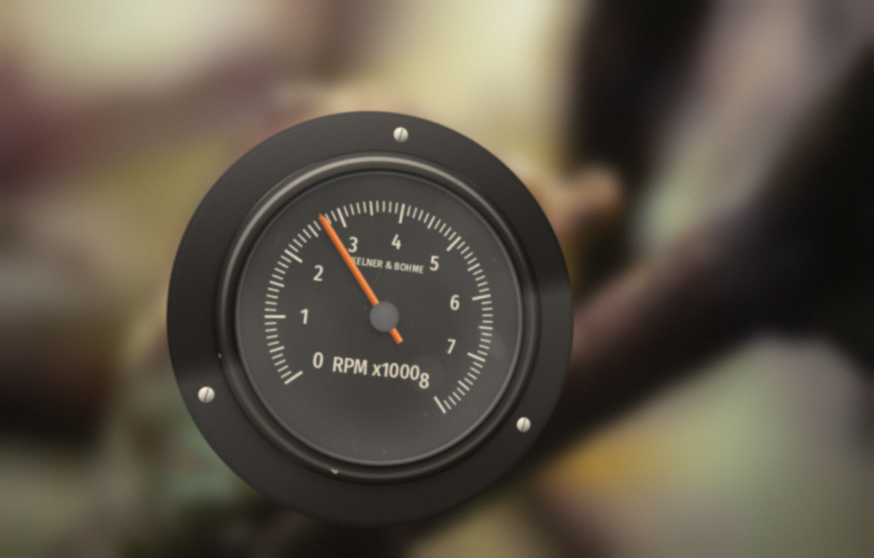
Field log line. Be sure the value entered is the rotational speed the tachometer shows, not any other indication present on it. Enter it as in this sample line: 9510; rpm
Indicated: 2700; rpm
